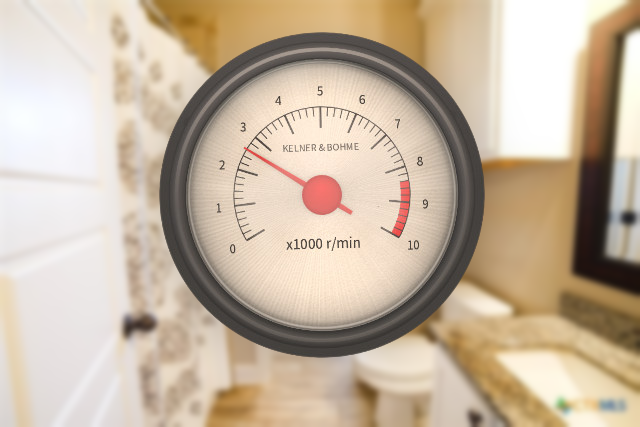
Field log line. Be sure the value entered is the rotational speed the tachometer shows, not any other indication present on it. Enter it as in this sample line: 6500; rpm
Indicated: 2600; rpm
